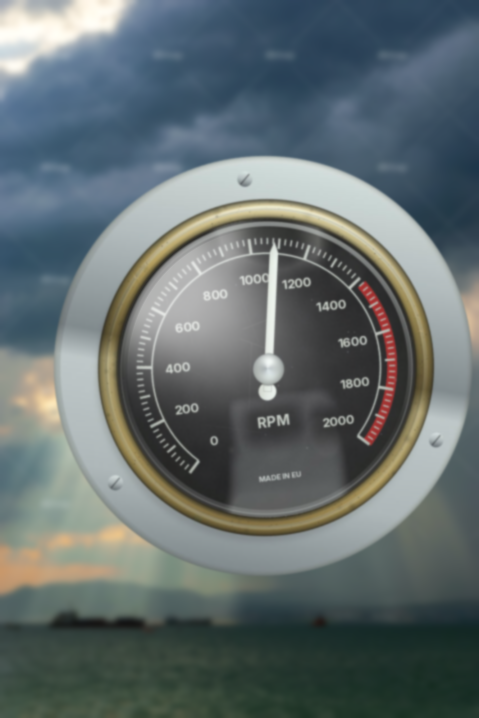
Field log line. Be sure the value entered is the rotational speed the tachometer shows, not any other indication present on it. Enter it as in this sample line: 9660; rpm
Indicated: 1080; rpm
